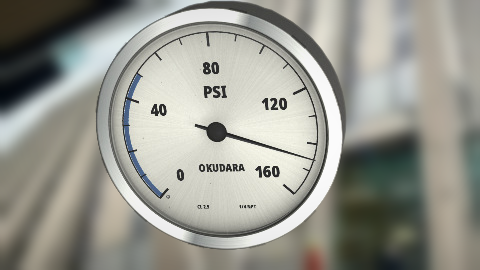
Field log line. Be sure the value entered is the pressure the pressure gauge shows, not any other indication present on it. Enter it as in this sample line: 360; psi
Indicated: 145; psi
